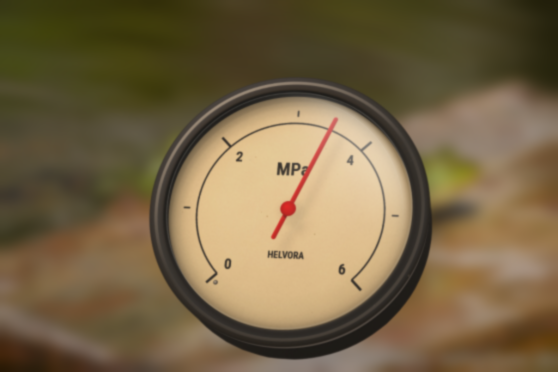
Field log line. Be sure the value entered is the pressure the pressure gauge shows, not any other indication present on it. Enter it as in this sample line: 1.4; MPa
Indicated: 3.5; MPa
